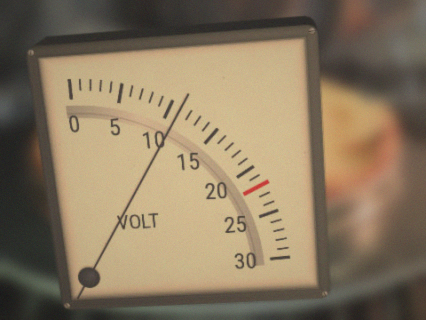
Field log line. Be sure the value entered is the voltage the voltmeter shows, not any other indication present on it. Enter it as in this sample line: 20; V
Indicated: 11; V
